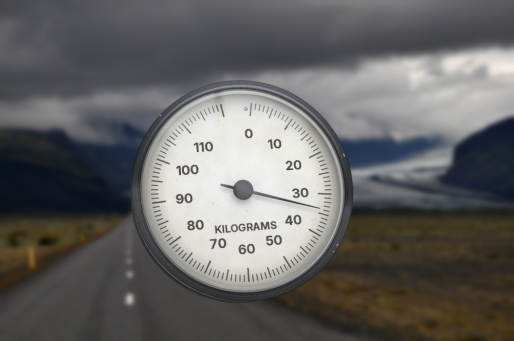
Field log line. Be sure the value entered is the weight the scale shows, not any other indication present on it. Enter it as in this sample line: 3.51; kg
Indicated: 34; kg
